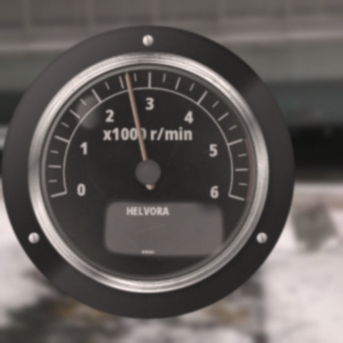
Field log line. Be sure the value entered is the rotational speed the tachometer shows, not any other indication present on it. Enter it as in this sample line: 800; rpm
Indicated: 2625; rpm
